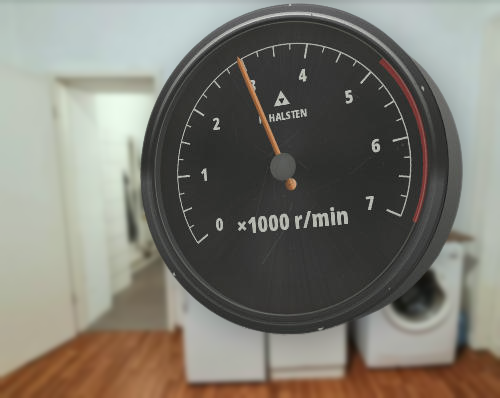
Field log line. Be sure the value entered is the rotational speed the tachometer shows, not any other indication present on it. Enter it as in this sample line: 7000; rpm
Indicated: 3000; rpm
